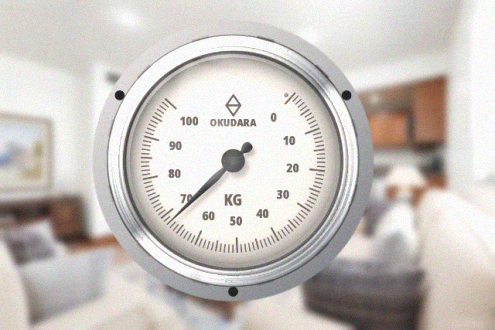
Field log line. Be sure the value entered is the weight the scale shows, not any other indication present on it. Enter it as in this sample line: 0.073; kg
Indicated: 68; kg
